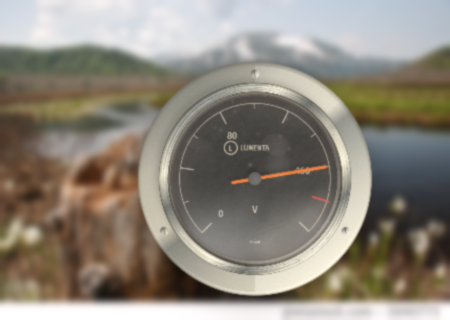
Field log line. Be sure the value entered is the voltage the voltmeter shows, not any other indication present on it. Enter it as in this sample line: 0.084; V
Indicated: 160; V
